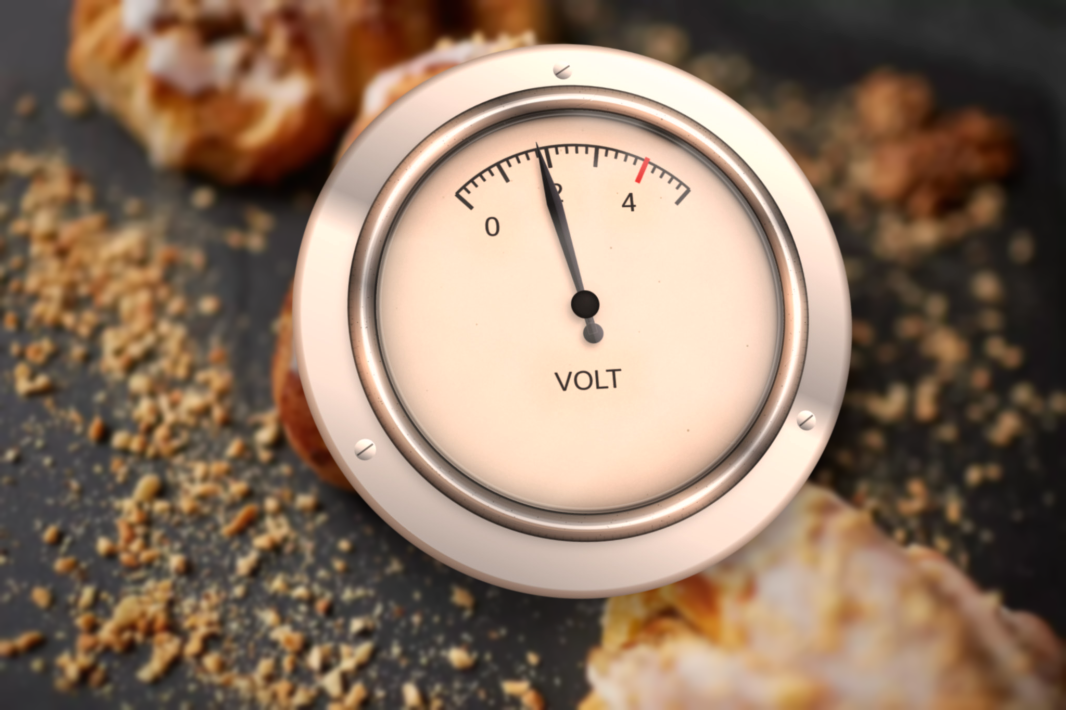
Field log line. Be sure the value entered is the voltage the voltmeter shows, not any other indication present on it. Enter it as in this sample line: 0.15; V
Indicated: 1.8; V
